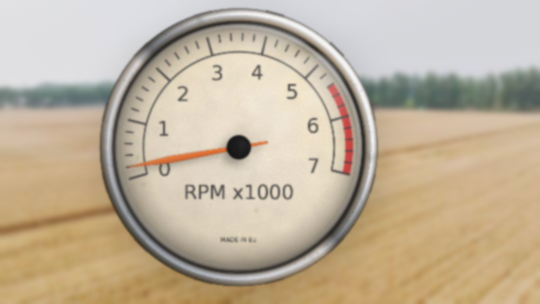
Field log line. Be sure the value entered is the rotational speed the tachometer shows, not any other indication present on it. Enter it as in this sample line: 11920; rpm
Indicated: 200; rpm
